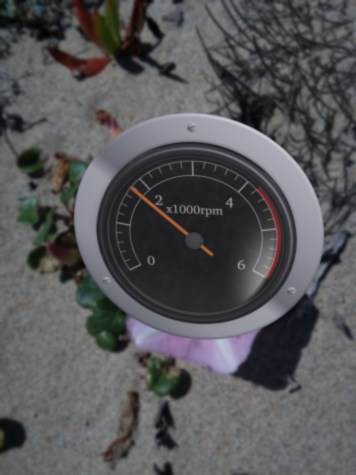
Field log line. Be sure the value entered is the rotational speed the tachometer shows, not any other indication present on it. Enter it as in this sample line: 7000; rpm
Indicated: 1800; rpm
